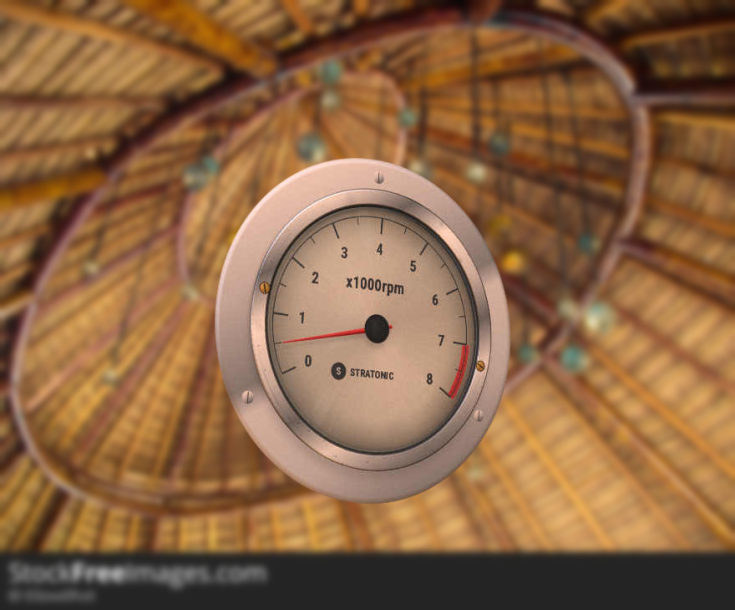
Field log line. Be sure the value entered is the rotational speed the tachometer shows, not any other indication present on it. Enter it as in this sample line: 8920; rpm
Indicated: 500; rpm
